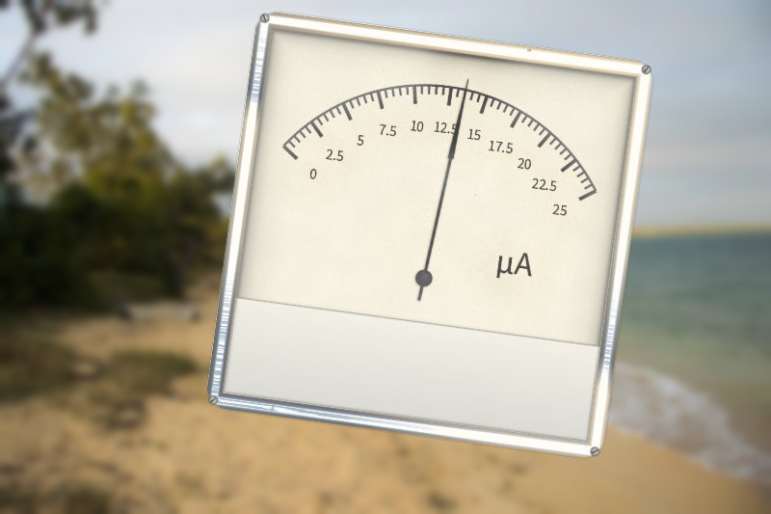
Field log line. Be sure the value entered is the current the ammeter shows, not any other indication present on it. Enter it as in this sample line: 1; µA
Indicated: 13.5; µA
